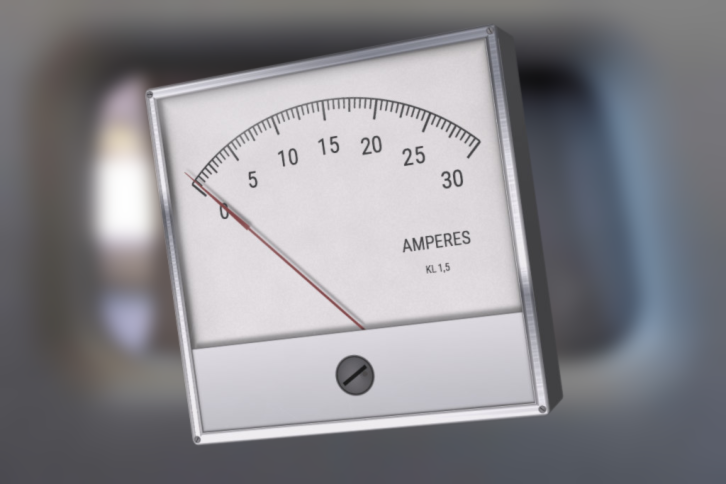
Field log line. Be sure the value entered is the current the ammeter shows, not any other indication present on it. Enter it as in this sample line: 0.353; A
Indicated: 0.5; A
